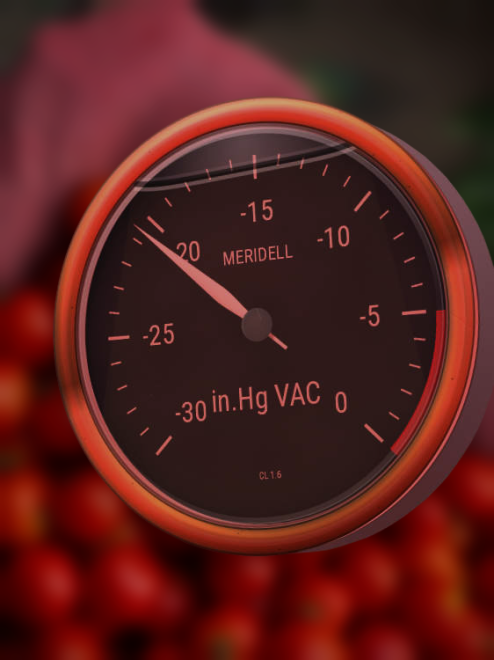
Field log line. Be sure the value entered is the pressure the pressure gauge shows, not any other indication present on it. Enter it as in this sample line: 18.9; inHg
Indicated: -20.5; inHg
